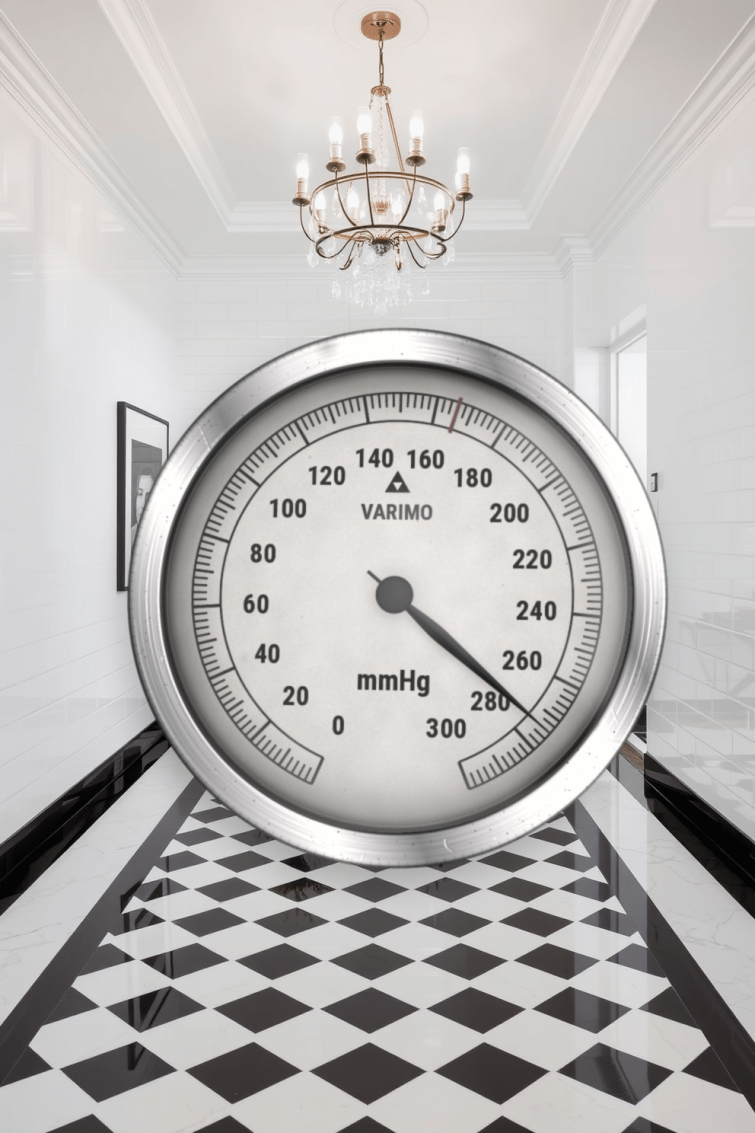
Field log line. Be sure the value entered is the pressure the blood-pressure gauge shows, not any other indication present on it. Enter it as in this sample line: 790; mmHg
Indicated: 274; mmHg
